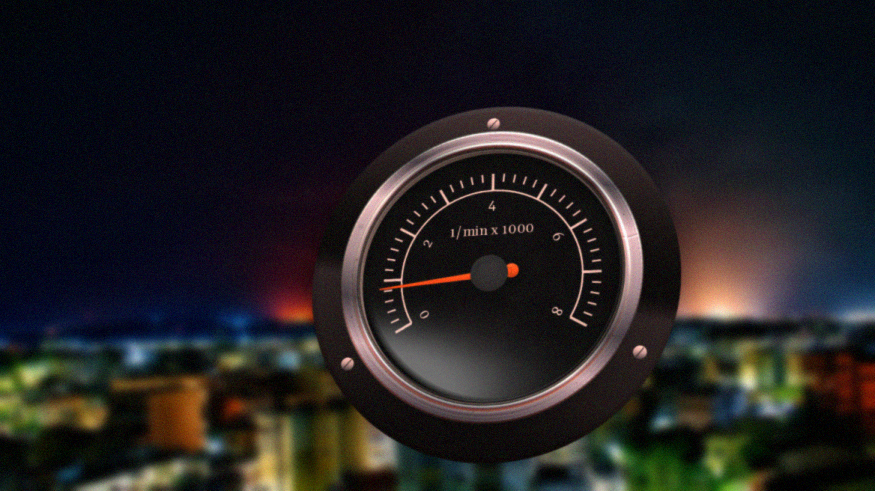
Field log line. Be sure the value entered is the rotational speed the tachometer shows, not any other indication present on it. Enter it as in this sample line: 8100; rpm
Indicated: 800; rpm
